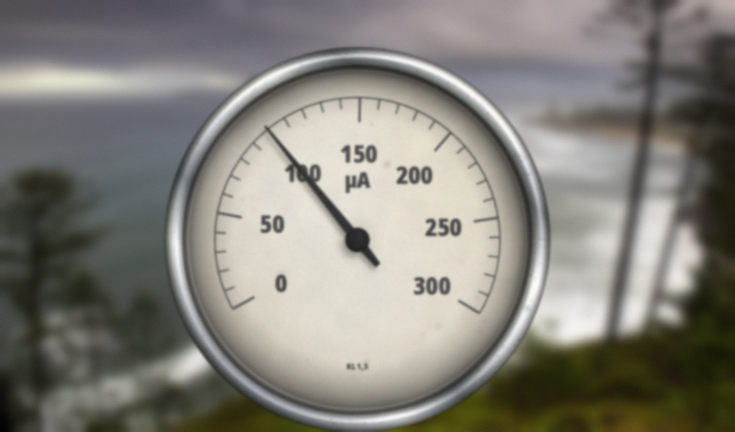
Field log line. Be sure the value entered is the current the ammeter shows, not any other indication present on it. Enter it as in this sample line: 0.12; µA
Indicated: 100; µA
